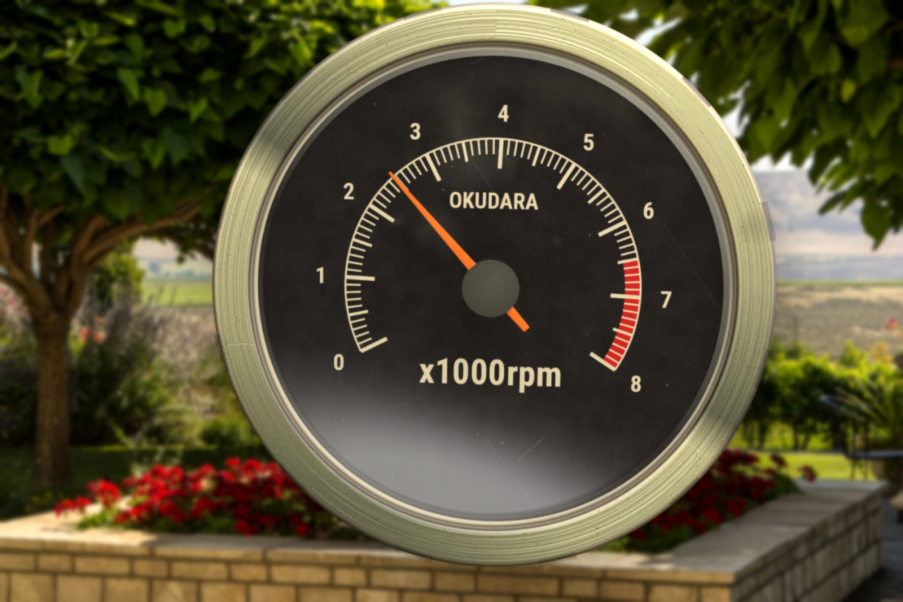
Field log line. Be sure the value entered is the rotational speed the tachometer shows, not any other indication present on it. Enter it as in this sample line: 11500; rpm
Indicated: 2500; rpm
